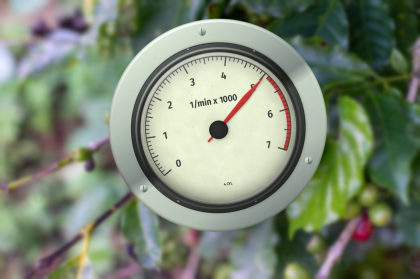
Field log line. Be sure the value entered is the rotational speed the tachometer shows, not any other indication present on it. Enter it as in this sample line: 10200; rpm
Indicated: 5000; rpm
